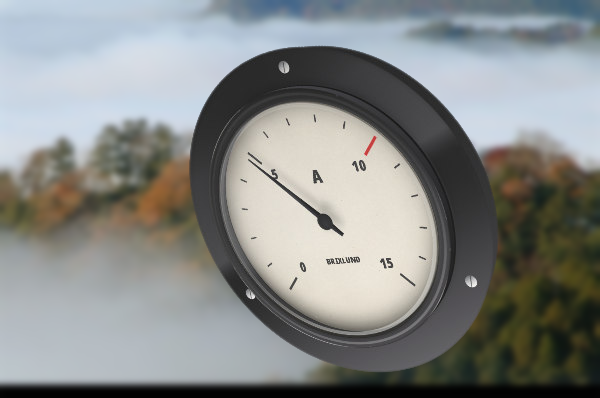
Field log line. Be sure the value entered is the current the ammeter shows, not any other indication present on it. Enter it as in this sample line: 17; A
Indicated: 5; A
